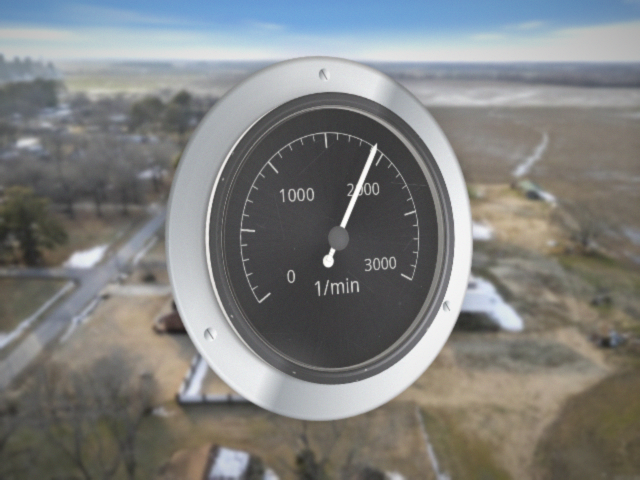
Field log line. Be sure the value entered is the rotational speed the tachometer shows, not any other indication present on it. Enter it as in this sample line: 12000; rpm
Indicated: 1900; rpm
